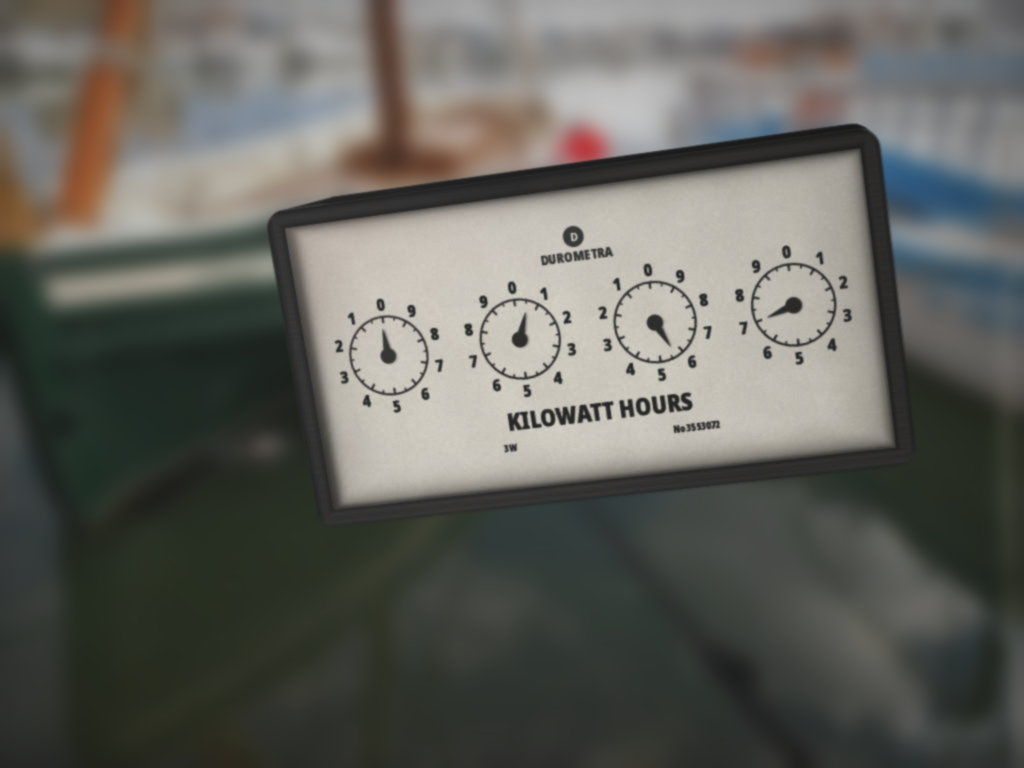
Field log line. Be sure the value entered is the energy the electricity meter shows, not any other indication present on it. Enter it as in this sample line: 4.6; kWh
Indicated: 57; kWh
